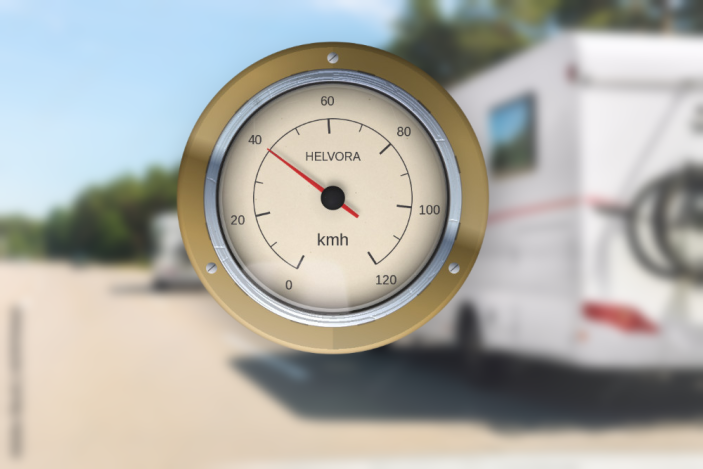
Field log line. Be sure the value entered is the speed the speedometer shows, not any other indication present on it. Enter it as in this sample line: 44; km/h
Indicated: 40; km/h
